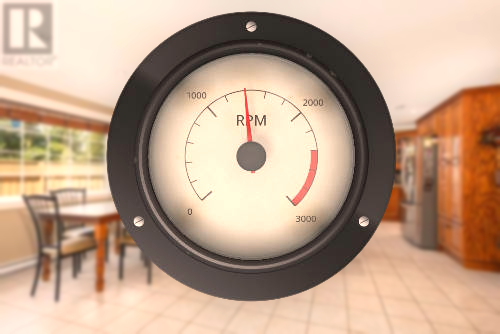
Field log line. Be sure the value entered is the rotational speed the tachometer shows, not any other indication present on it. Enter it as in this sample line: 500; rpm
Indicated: 1400; rpm
